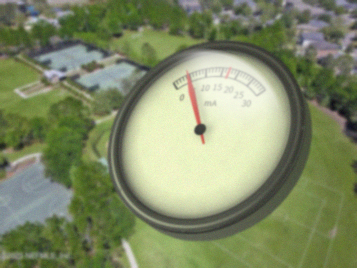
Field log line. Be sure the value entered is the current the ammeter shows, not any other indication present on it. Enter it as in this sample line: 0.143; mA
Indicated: 5; mA
